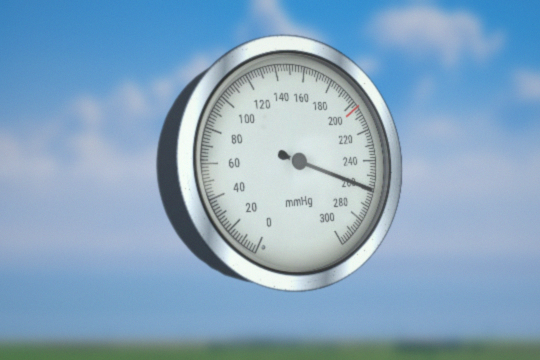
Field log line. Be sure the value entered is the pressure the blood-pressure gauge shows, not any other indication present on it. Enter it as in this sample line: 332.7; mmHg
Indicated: 260; mmHg
